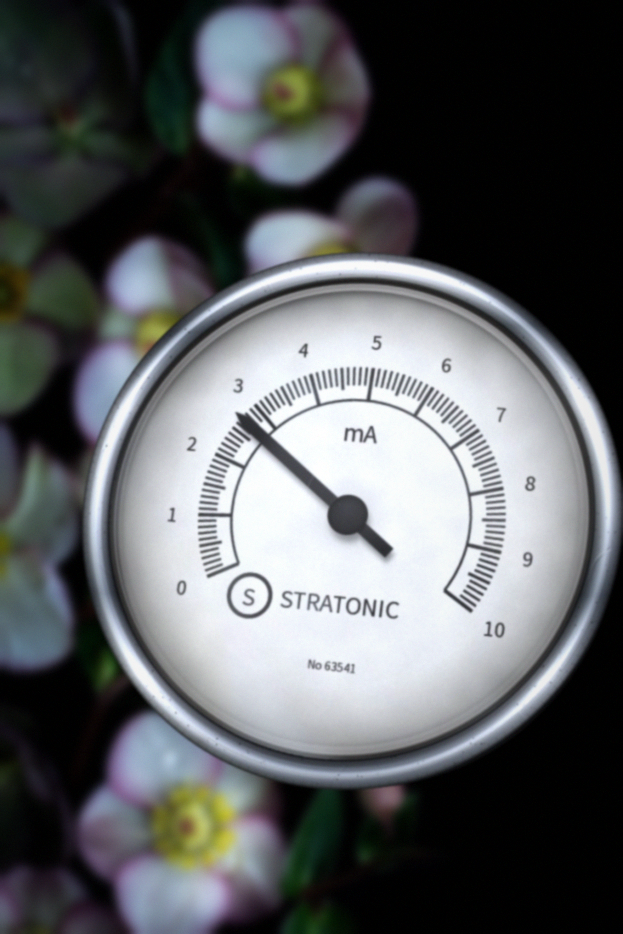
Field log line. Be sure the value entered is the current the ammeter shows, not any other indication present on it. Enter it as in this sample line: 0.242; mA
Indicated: 2.7; mA
